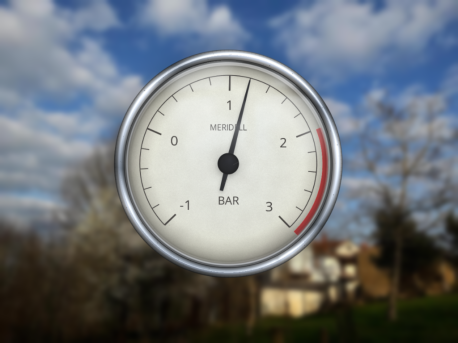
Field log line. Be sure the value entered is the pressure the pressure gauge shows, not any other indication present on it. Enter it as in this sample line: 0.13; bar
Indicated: 1.2; bar
